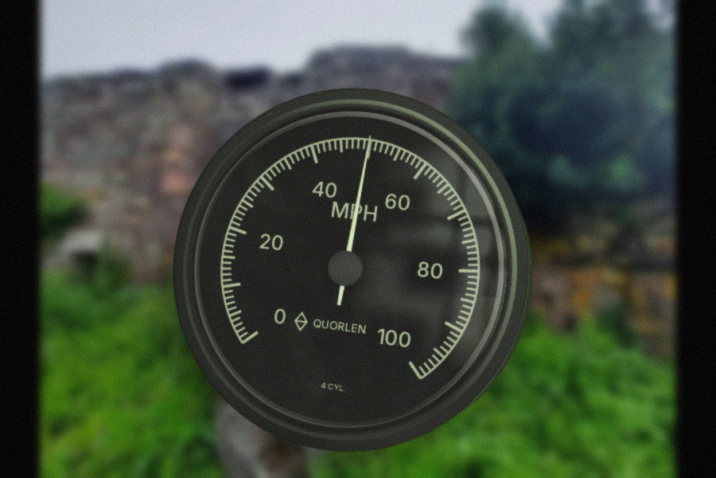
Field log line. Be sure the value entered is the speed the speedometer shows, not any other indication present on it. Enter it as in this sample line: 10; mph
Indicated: 50; mph
